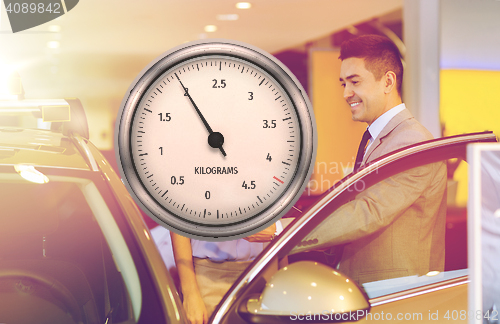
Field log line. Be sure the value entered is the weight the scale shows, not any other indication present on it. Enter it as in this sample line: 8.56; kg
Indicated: 2; kg
